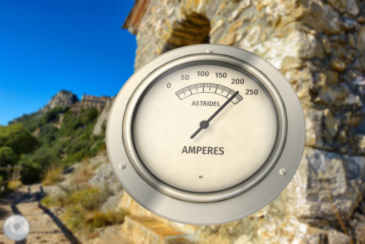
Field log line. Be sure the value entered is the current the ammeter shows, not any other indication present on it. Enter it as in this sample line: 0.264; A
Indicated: 225; A
